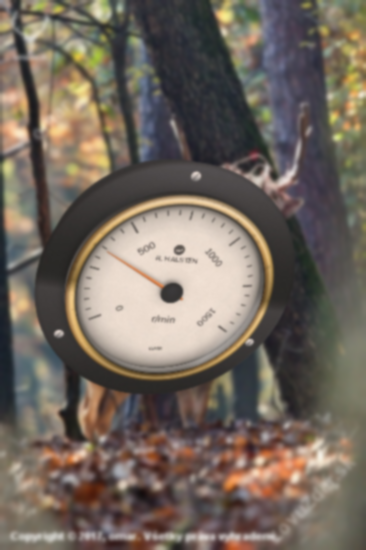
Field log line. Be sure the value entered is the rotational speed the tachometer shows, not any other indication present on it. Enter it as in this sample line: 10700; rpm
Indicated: 350; rpm
